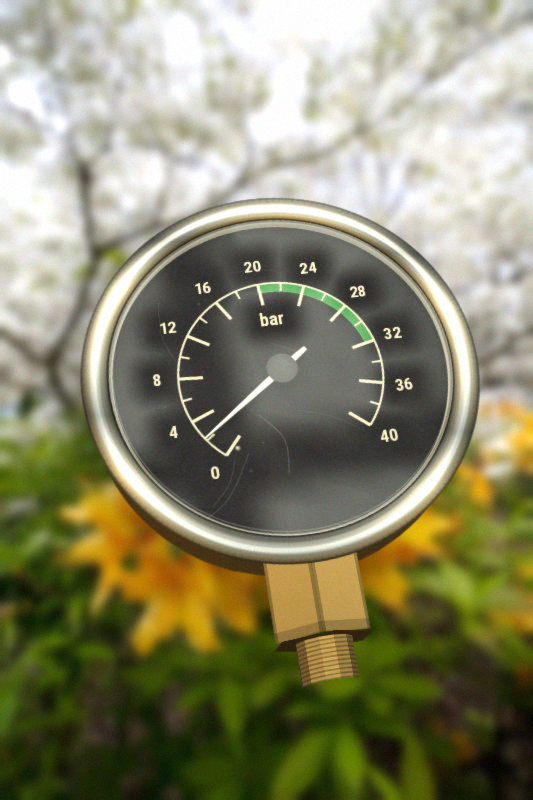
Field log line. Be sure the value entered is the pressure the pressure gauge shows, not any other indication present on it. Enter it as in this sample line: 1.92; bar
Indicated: 2; bar
